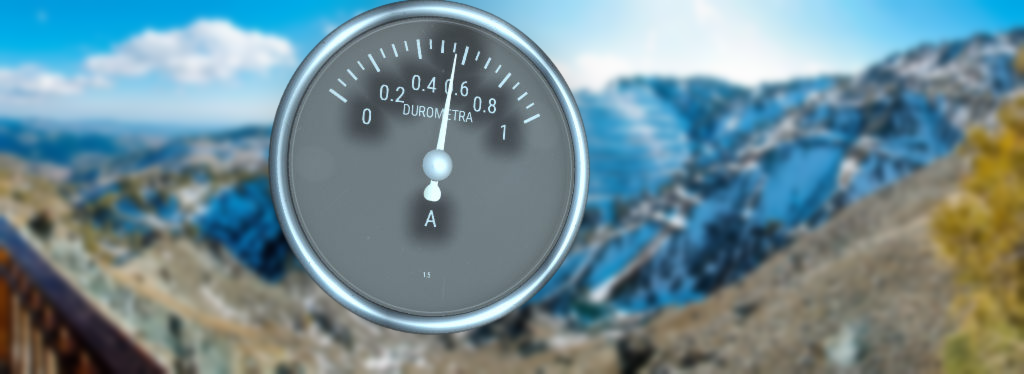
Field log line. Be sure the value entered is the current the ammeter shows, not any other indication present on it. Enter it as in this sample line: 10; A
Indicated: 0.55; A
